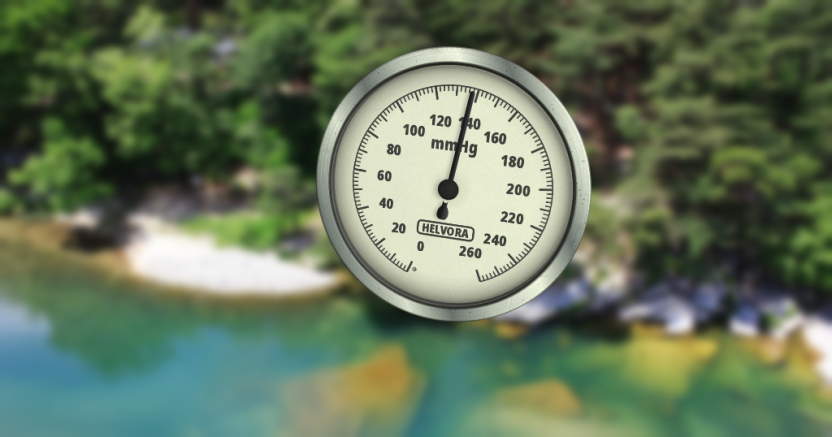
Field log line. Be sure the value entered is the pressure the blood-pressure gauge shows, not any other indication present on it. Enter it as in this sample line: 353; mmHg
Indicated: 138; mmHg
